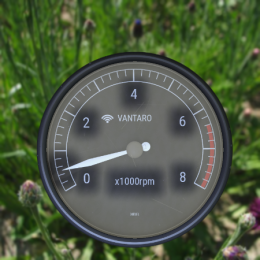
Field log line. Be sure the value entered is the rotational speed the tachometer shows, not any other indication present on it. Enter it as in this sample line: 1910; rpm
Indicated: 500; rpm
